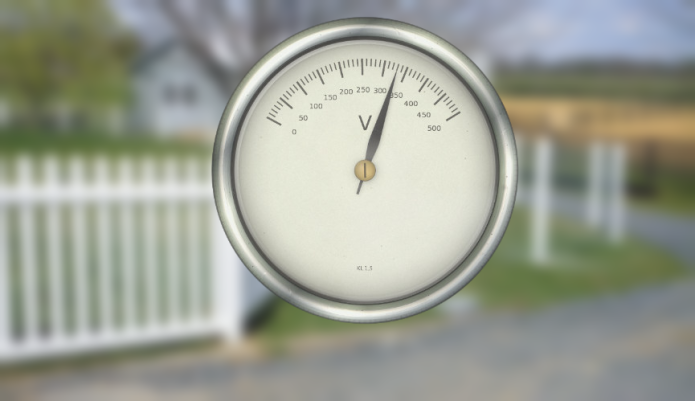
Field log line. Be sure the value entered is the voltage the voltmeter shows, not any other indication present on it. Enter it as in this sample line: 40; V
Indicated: 330; V
